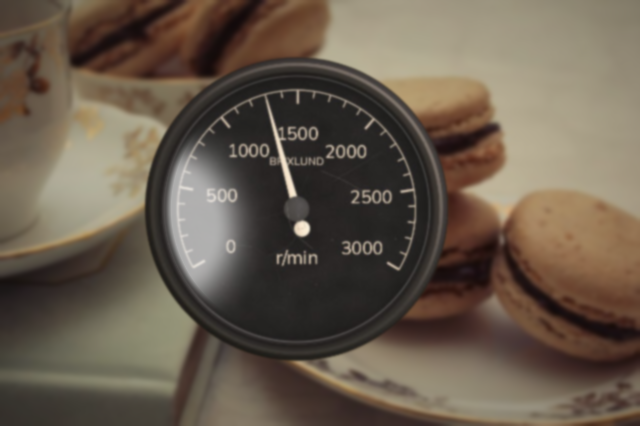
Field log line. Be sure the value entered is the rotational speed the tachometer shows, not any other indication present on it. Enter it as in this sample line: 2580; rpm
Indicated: 1300; rpm
